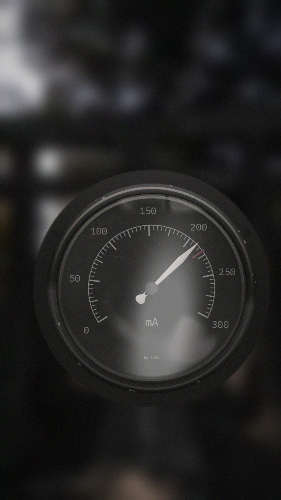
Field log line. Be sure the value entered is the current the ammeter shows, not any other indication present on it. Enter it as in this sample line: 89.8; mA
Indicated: 210; mA
